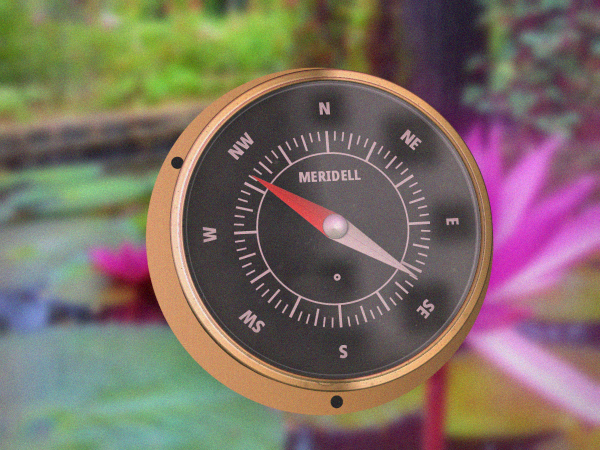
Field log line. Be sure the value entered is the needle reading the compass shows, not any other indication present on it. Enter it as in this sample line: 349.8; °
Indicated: 305; °
